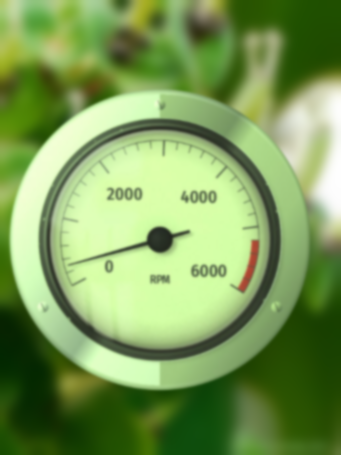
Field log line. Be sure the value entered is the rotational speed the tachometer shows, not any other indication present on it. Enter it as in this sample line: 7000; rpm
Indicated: 300; rpm
